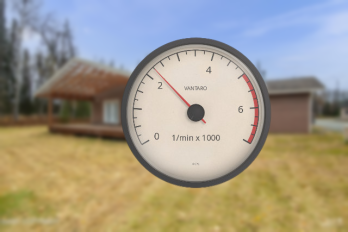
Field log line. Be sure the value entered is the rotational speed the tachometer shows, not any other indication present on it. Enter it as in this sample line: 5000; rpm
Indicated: 2250; rpm
